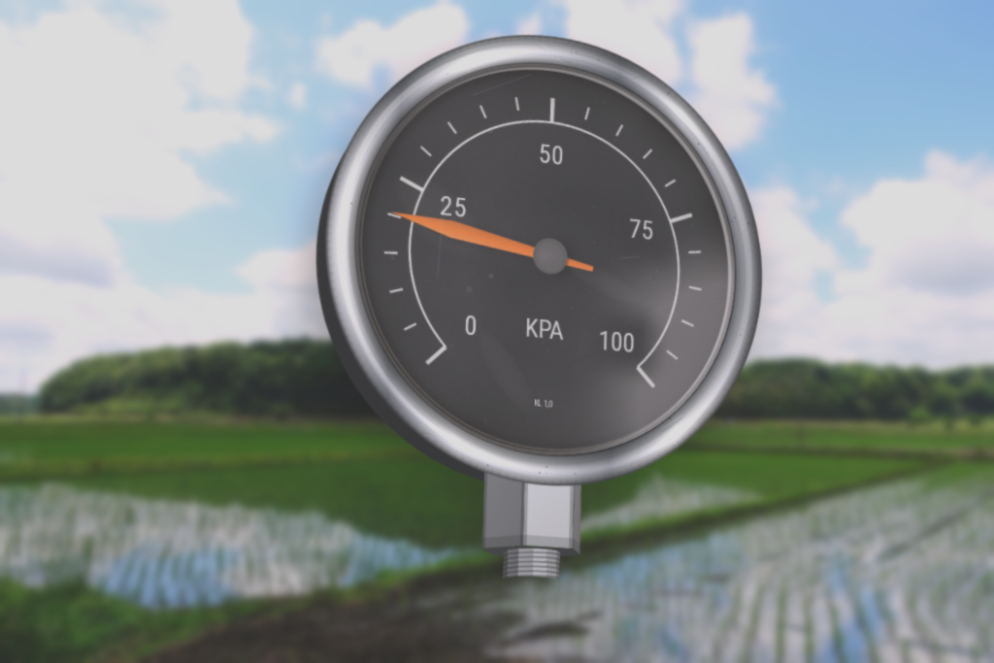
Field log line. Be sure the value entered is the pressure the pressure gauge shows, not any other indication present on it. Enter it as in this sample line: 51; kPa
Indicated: 20; kPa
